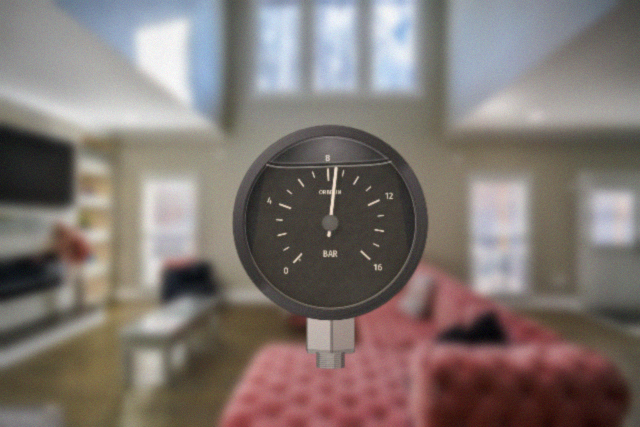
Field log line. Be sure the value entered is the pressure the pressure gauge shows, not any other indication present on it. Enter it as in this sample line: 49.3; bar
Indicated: 8.5; bar
